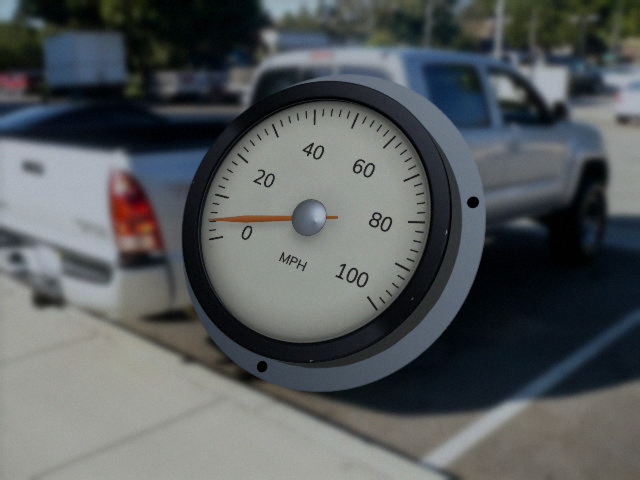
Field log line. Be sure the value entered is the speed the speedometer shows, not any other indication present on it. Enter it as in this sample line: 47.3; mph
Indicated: 4; mph
